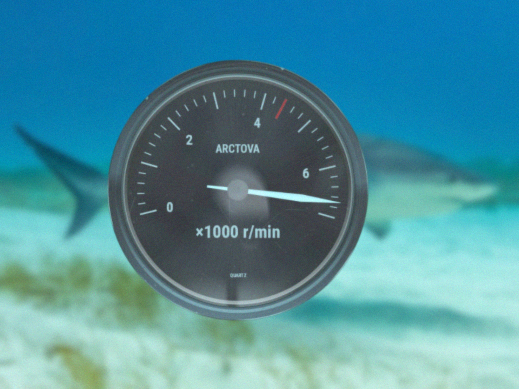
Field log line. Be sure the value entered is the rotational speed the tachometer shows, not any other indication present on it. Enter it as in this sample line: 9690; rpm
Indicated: 6700; rpm
